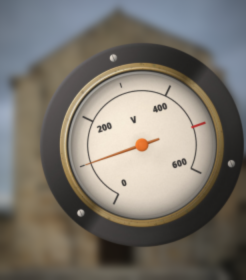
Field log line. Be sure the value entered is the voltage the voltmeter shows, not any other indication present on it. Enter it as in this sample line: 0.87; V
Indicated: 100; V
